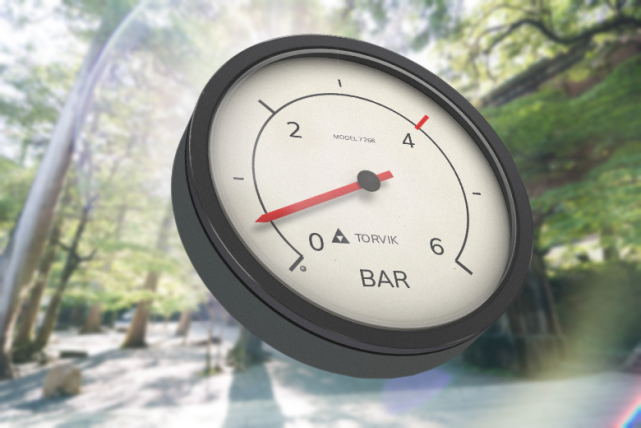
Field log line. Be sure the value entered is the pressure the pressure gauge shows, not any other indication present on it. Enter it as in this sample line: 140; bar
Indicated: 0.5; bar
